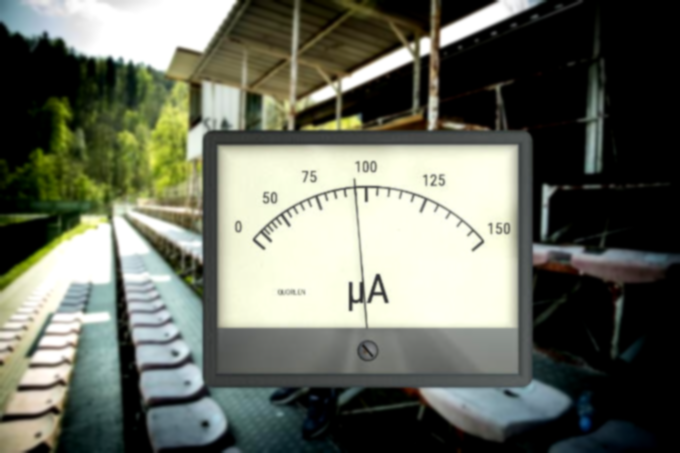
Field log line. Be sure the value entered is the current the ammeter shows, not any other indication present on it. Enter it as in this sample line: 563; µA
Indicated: 95; µA
